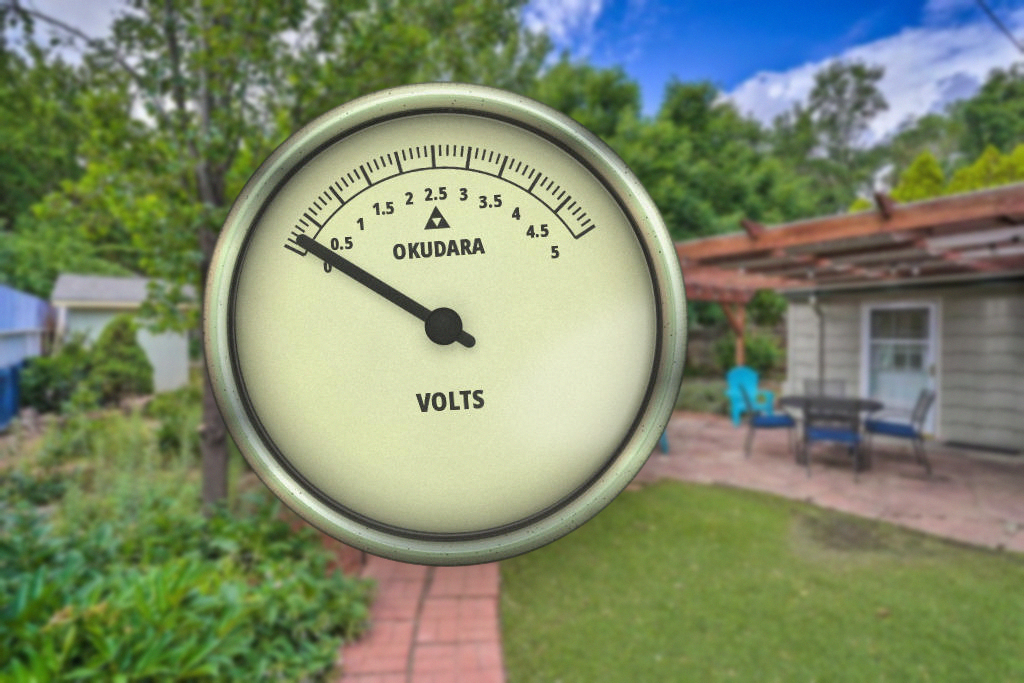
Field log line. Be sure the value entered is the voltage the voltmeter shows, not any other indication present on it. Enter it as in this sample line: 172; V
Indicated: 0.2; V
